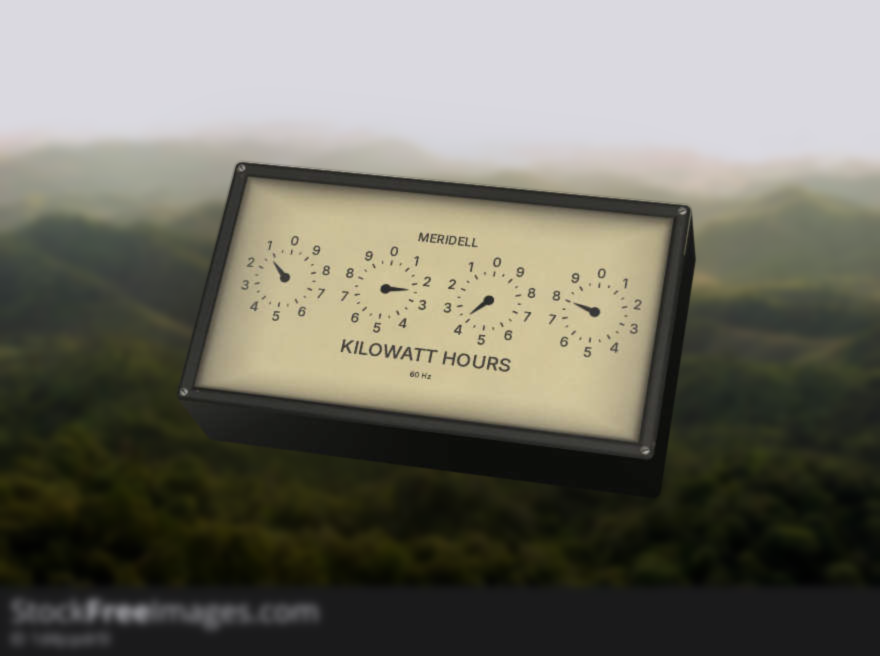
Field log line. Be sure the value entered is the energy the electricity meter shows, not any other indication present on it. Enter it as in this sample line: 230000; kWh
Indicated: 1238; kWh
